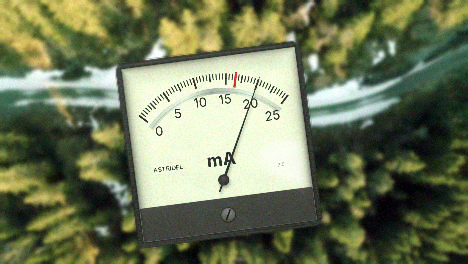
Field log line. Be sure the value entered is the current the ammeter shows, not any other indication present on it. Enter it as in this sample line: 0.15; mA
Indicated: 20; mA
